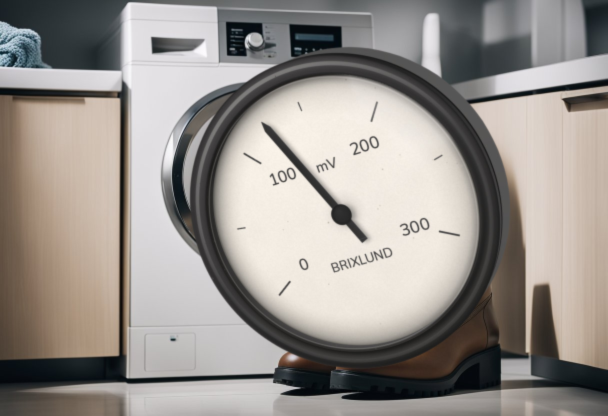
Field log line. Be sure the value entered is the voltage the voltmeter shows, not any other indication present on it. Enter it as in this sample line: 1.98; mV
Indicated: 125; mV
